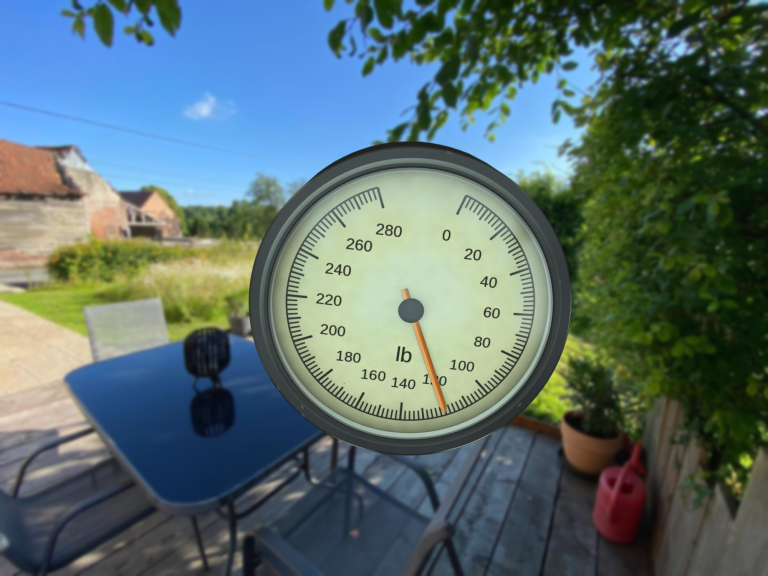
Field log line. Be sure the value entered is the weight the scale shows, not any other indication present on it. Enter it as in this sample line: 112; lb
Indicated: 120; lb
